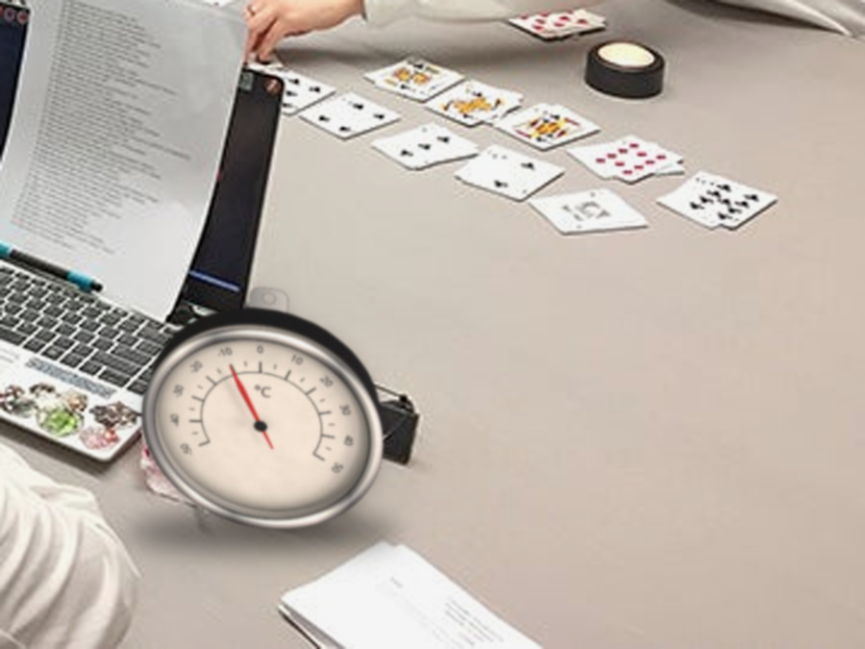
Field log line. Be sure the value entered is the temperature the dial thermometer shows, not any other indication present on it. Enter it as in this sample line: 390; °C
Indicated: -10; °C
